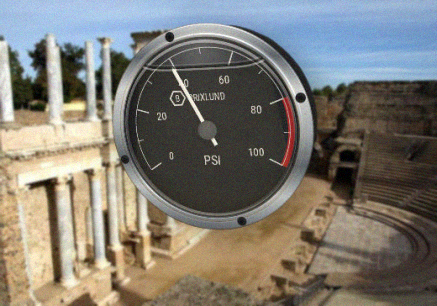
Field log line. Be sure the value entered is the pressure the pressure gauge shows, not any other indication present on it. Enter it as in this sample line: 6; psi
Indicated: 40; psi
